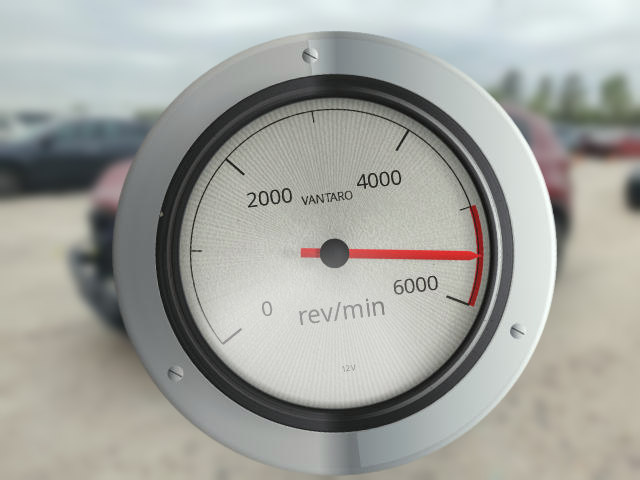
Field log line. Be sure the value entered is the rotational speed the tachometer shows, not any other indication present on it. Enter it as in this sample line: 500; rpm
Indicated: 5500; rpm
